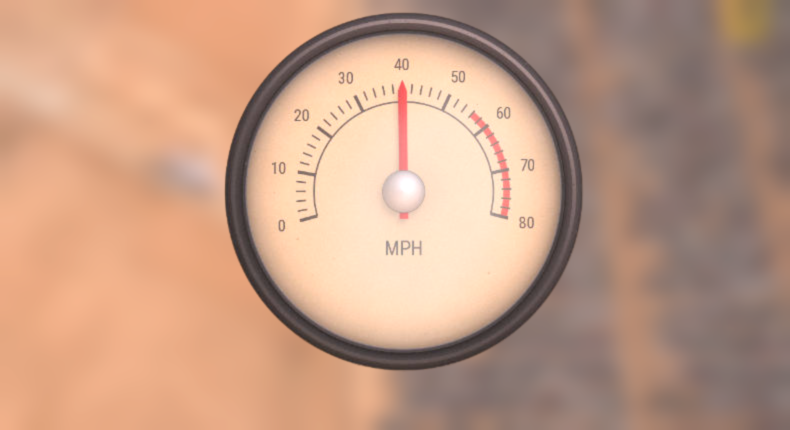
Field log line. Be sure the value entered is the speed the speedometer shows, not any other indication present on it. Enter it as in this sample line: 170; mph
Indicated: 40; mph
